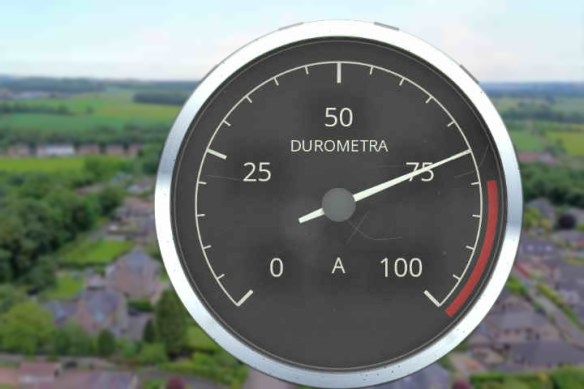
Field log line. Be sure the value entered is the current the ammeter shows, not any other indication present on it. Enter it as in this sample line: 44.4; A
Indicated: 75; A
